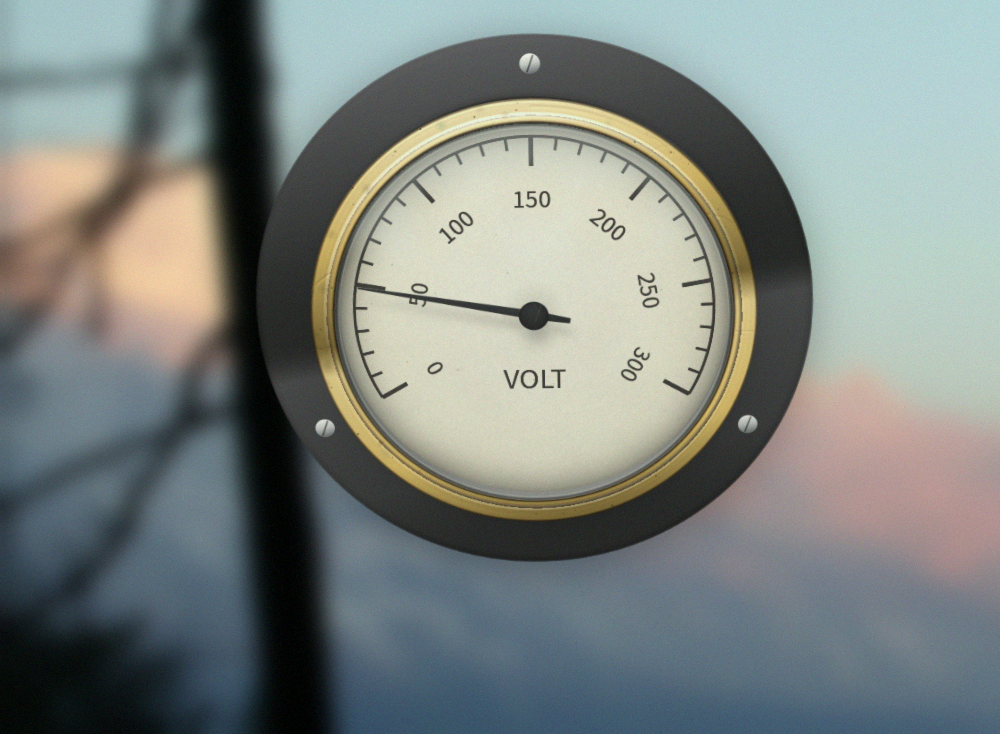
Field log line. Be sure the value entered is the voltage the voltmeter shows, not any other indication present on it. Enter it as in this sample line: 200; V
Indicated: 50; V
